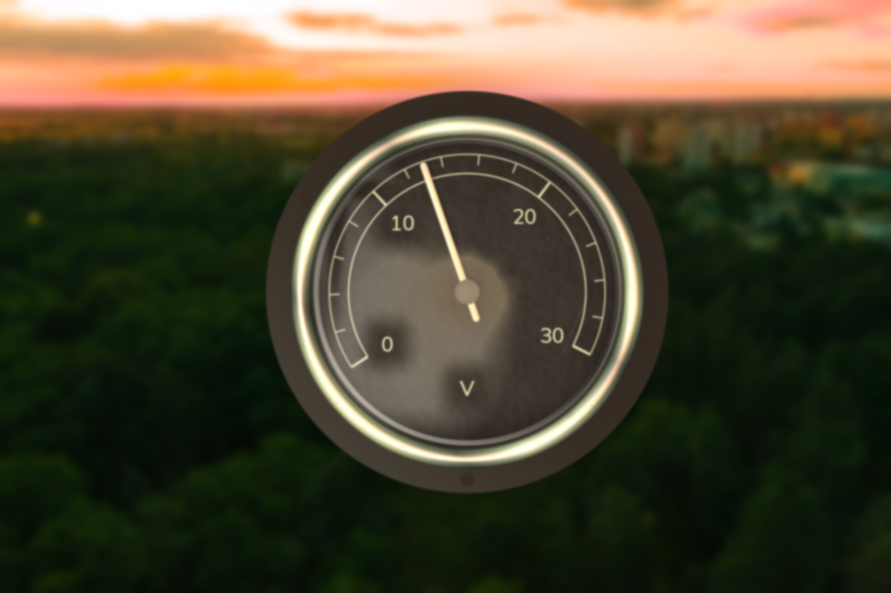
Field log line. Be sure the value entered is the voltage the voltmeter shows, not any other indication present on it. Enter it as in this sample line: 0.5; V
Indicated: 13; V
